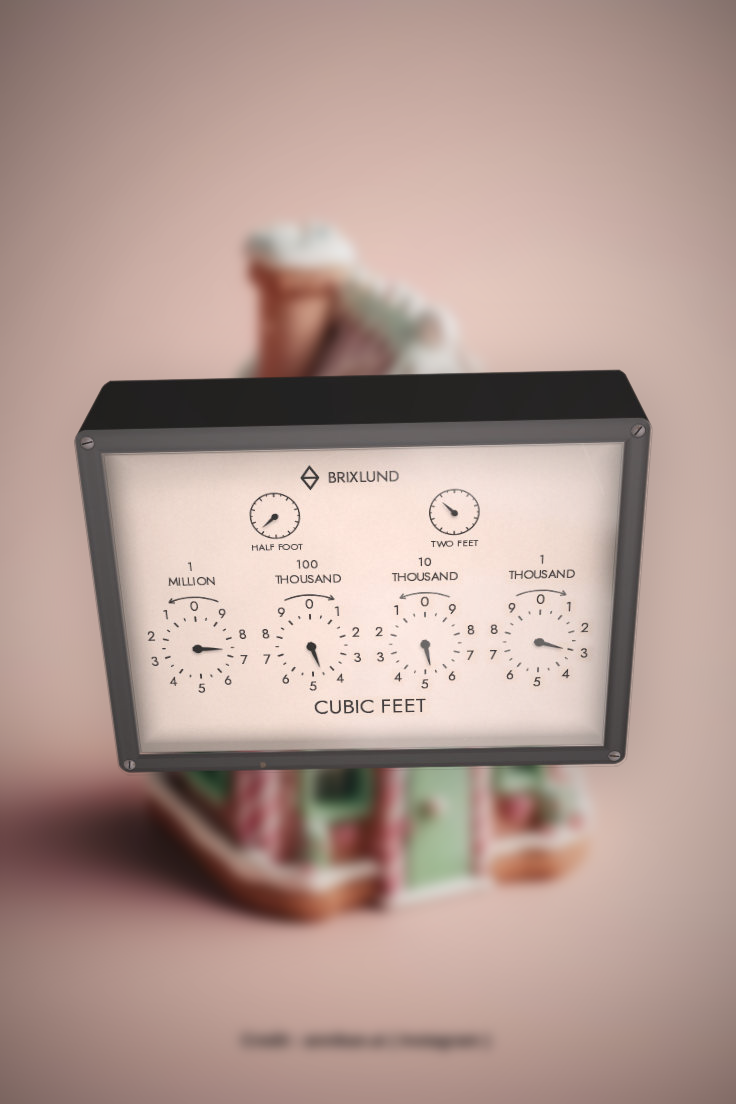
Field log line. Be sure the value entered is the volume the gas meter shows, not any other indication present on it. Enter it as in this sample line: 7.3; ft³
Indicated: 745300; ft³
